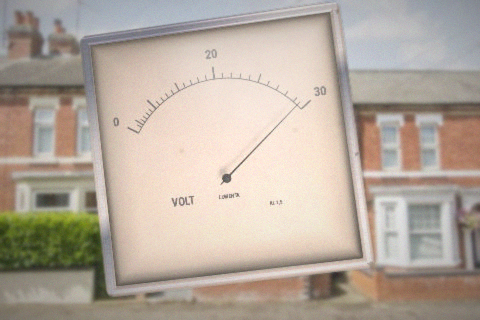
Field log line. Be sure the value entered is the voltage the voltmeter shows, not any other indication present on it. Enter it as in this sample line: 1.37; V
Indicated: 29.5; V
